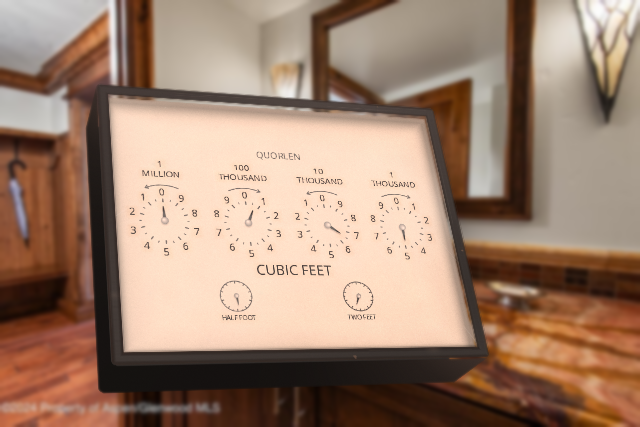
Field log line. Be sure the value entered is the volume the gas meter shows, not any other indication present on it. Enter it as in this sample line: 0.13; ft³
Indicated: 6500; ft³
